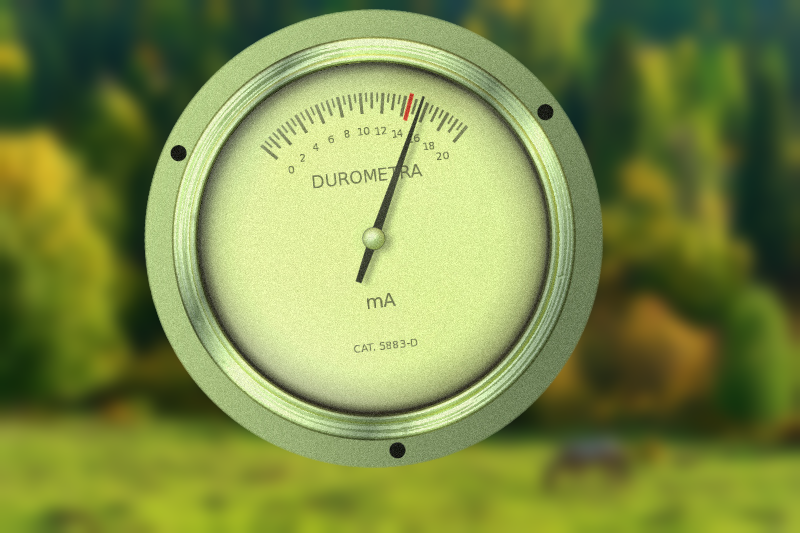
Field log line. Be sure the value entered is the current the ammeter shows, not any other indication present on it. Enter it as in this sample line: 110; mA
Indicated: 15.5; mA
